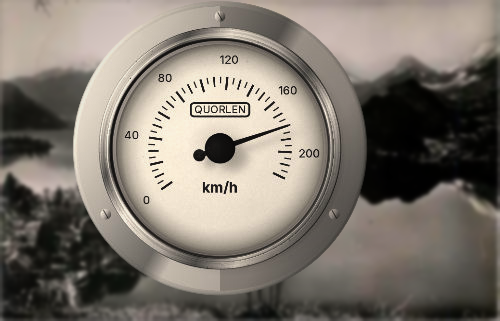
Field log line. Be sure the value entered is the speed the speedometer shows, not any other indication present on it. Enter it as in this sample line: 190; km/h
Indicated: 180; km/h
